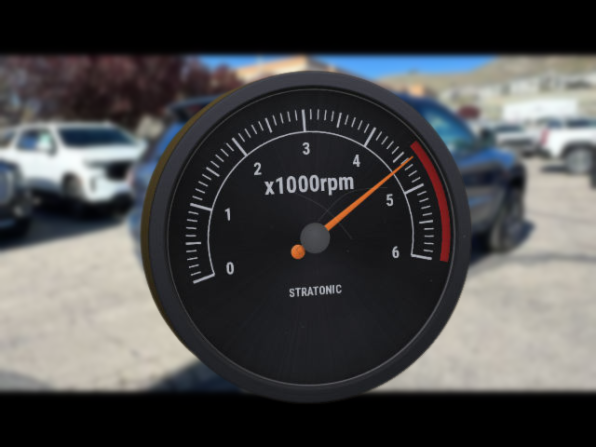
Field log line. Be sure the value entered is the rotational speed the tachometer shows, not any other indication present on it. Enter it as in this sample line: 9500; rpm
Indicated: 4600; rpm
